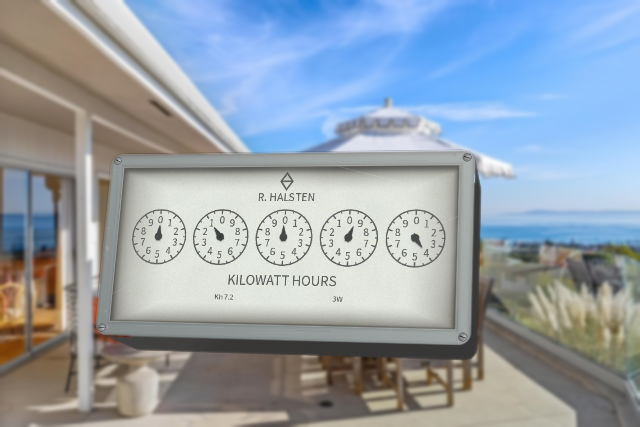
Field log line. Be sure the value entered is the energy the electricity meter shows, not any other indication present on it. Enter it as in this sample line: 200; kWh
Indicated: 994; kWh
